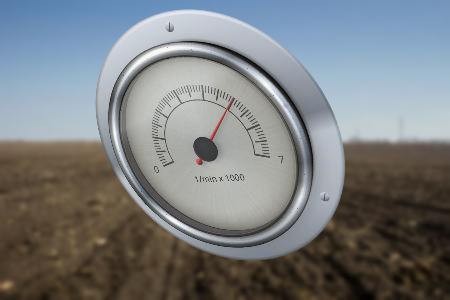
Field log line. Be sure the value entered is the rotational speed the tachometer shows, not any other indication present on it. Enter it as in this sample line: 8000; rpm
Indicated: 5000; rpm
